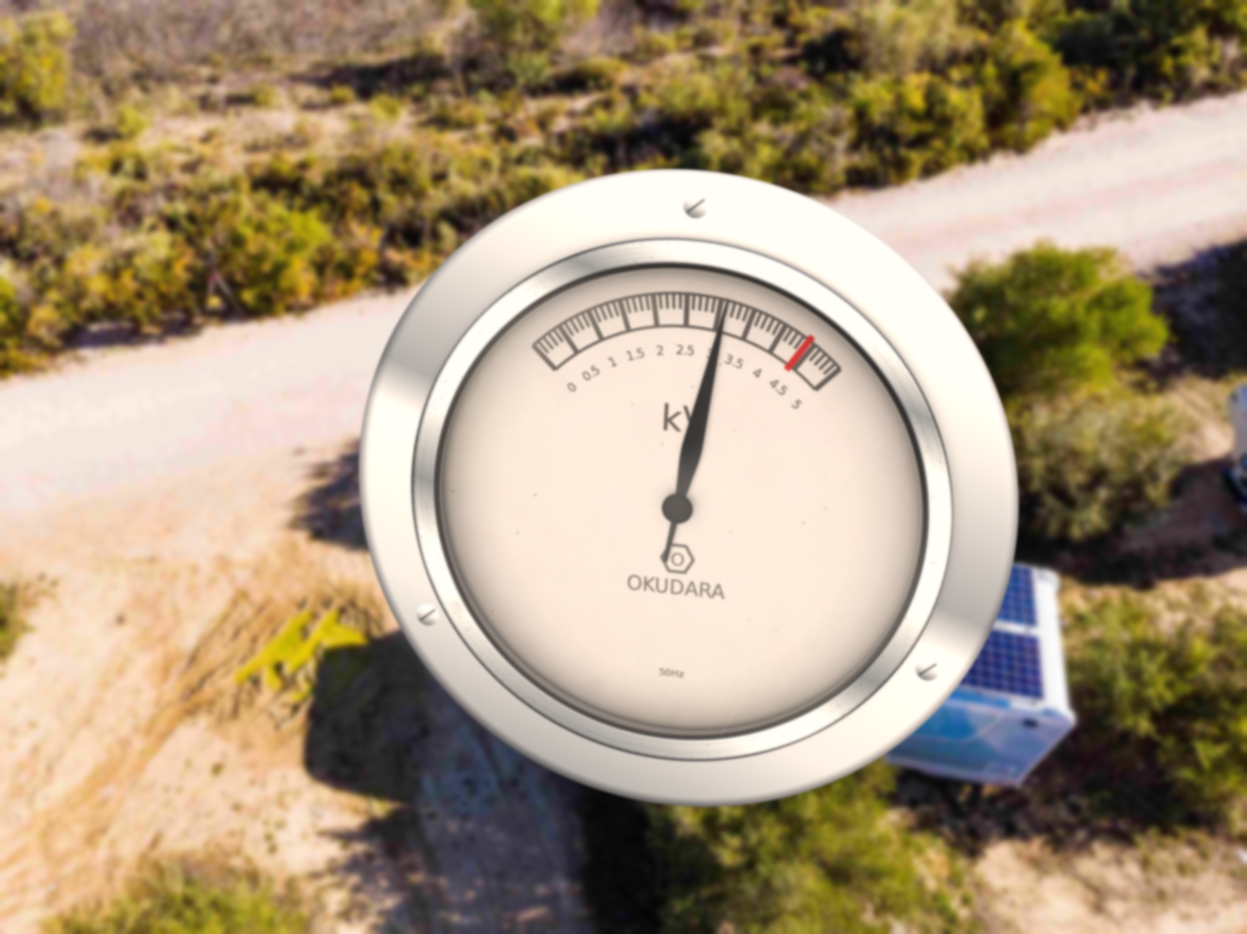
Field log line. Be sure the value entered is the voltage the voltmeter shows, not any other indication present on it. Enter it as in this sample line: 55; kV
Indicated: 3.1; kV
